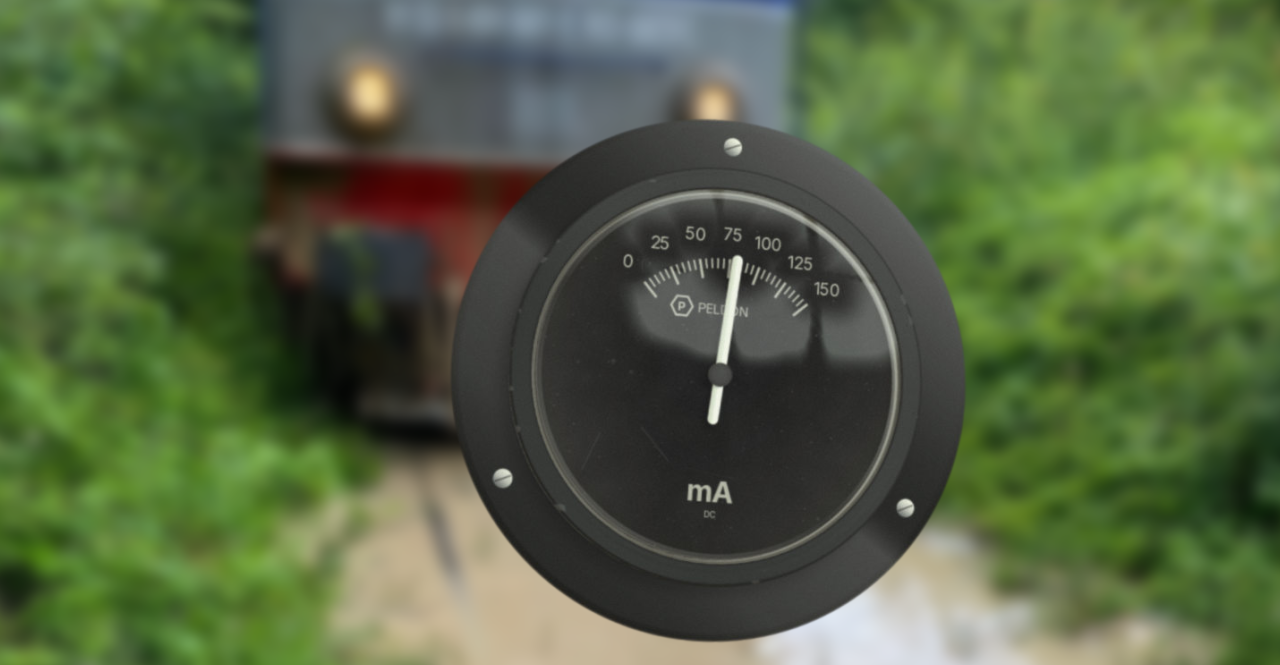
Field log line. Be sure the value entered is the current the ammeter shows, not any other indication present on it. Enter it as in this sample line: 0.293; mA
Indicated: 80; mA
